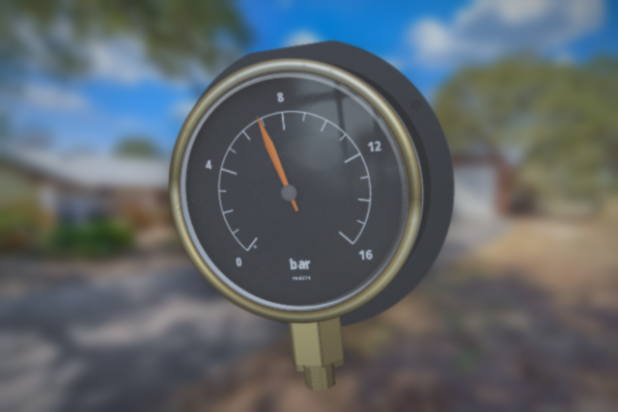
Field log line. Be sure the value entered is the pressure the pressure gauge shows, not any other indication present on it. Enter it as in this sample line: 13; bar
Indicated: 7; bar
